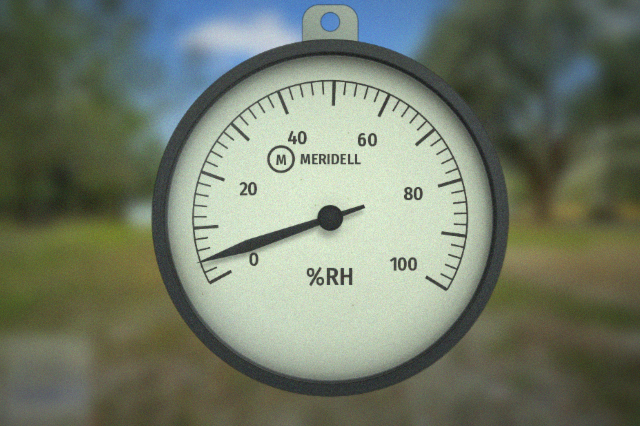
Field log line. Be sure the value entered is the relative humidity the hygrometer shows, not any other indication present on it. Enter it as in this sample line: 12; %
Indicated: 4; %
